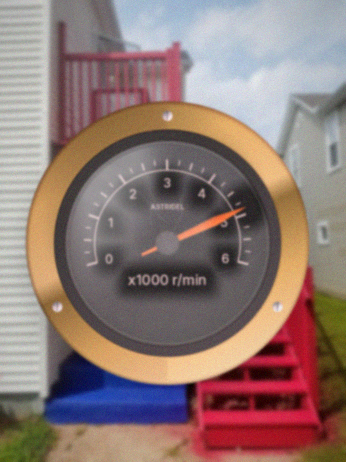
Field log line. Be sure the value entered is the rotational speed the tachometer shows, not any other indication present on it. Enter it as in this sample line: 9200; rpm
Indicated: 4875; rpm
